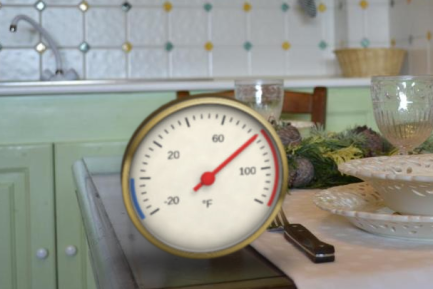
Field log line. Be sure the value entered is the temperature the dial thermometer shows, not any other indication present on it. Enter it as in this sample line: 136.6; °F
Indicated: 80; °F
